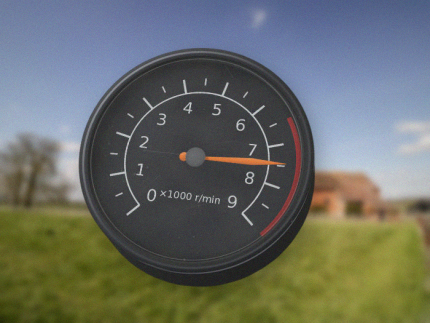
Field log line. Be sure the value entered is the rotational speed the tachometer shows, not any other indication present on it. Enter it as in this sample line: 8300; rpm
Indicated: 7500; rpm
